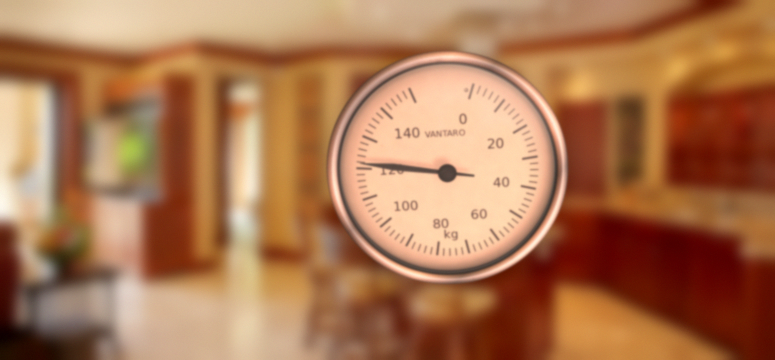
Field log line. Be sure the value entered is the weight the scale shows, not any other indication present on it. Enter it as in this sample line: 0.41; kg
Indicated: 122; kg
